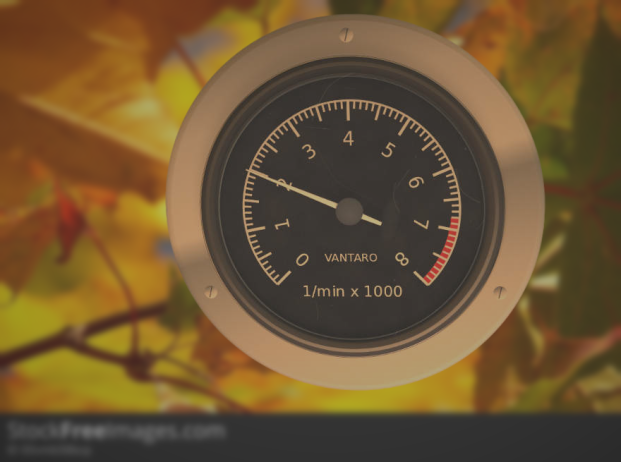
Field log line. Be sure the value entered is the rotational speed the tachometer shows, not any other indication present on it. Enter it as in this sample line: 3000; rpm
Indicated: 2000; rpm
